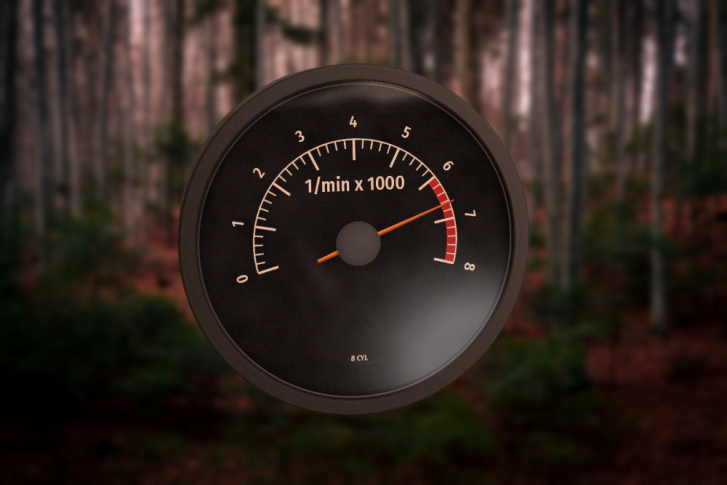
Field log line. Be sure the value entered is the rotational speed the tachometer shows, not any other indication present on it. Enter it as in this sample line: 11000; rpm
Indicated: 6600; rpm
